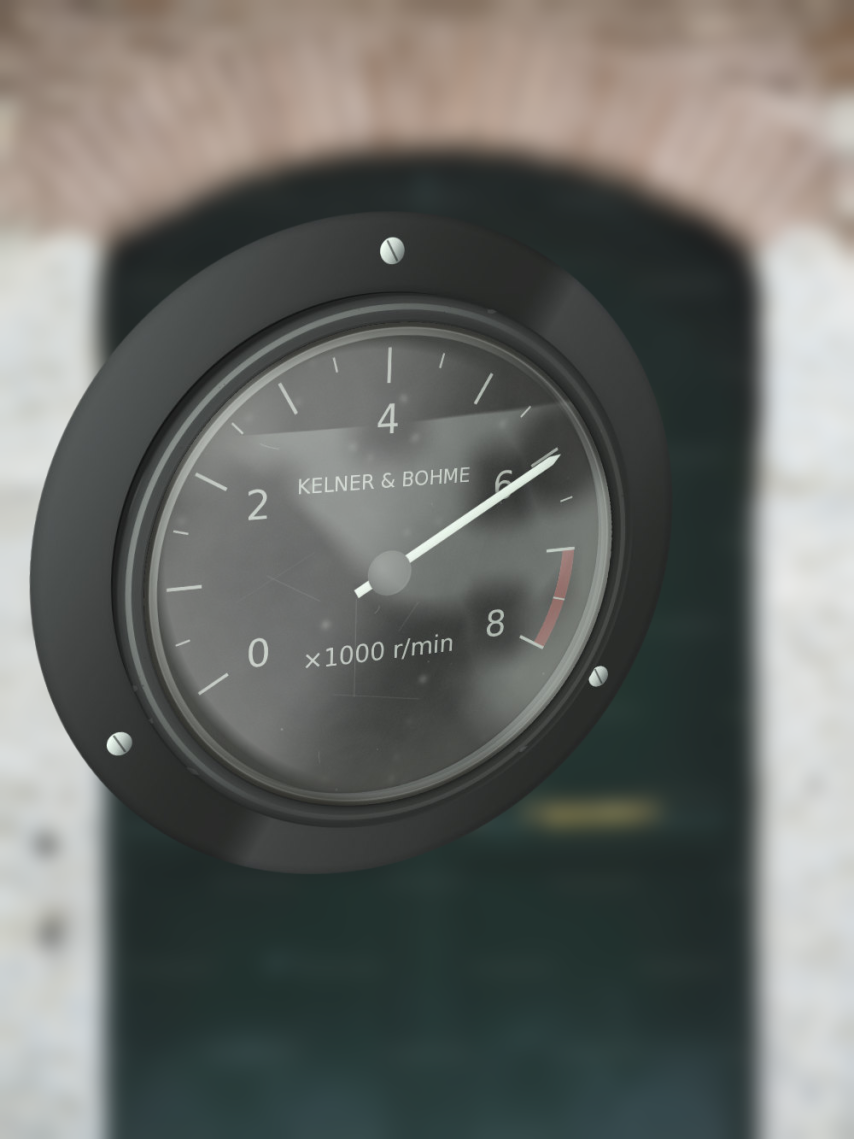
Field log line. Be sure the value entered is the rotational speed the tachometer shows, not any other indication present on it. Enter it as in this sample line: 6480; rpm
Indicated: 6000; rpm
